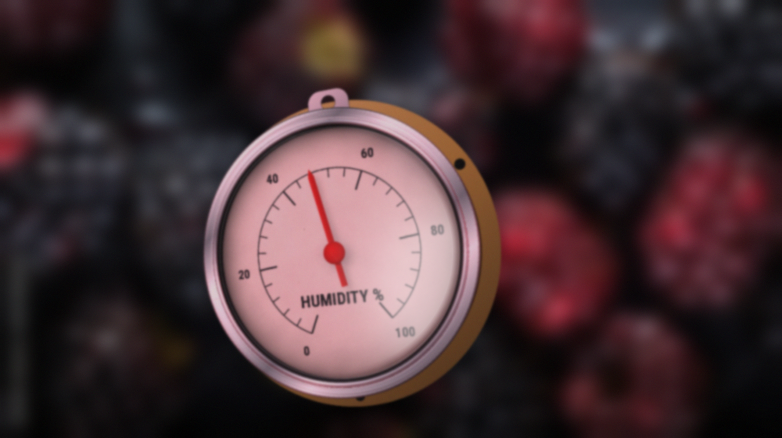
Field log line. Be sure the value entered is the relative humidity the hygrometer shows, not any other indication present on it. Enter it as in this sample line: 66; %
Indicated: 48; %
